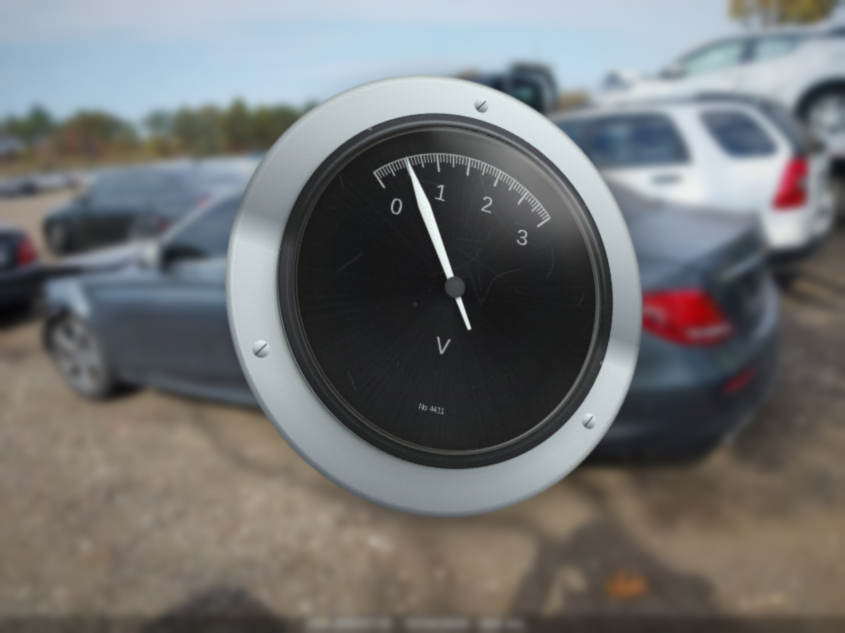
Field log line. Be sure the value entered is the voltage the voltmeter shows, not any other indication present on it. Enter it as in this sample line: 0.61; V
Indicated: 0.5; V
